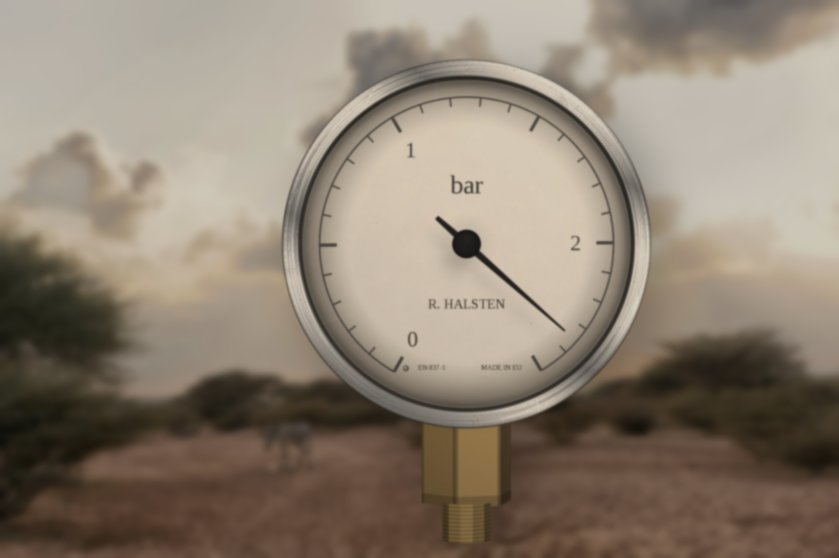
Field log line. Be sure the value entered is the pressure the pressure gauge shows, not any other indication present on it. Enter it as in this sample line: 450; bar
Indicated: 2.35; bar
